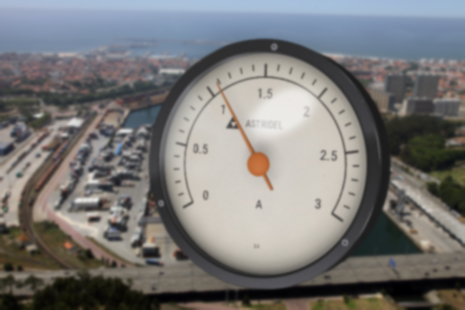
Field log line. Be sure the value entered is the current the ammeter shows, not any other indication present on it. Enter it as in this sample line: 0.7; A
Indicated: 1.1; A
